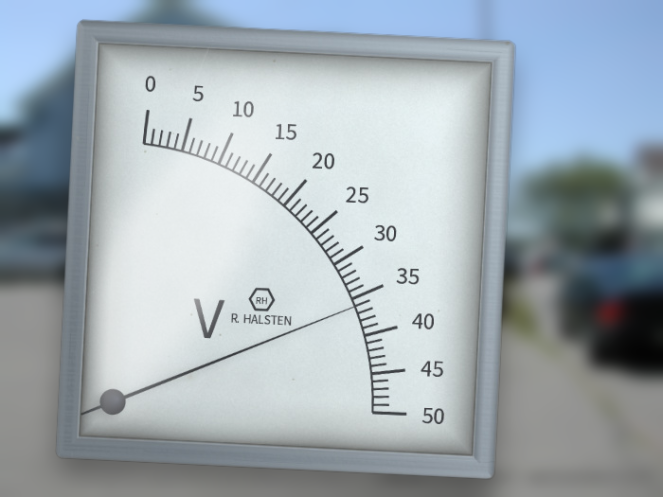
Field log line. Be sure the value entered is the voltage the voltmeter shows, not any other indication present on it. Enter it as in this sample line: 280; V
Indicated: 36; V
